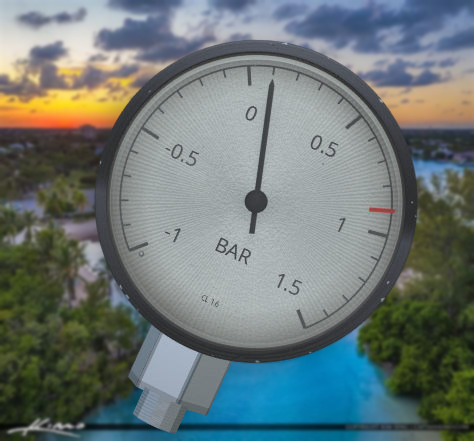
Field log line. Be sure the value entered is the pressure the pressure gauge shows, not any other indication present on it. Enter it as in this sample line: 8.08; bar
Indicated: 0.1; bar
